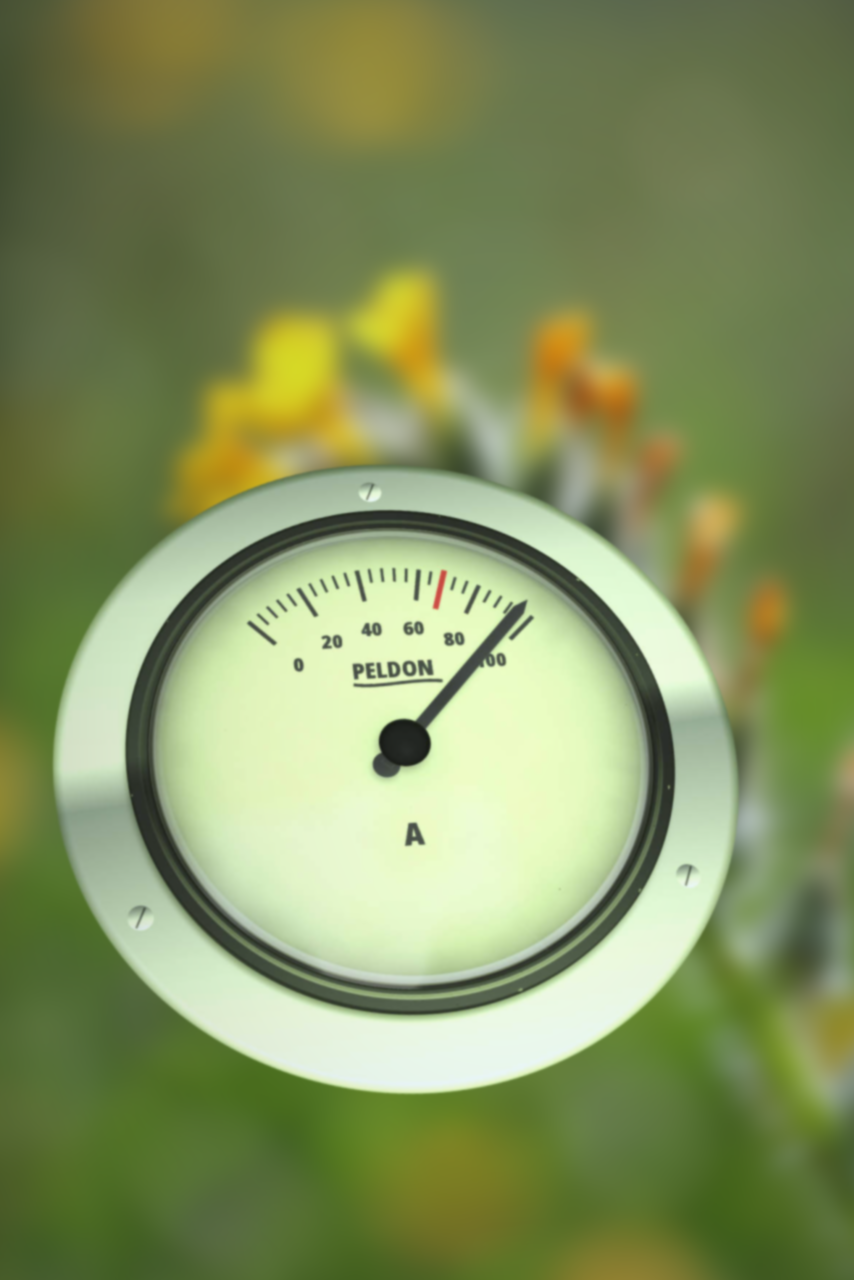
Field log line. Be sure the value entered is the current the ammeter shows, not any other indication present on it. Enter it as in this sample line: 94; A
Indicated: 96; A
